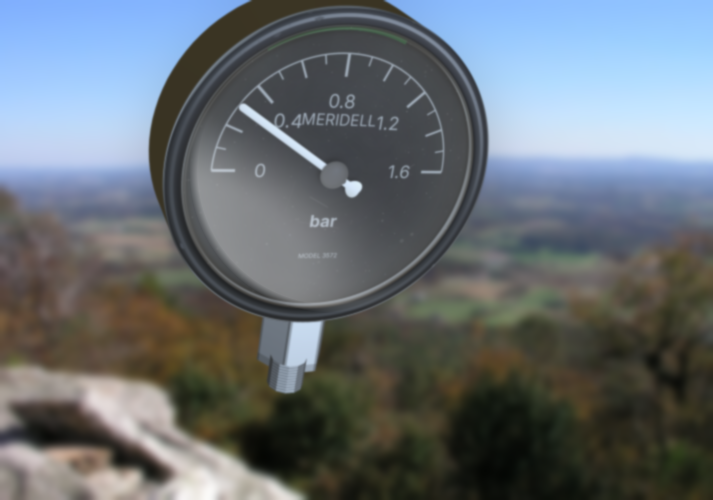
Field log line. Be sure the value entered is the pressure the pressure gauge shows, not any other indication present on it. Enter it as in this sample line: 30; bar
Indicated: 0.3; bar
